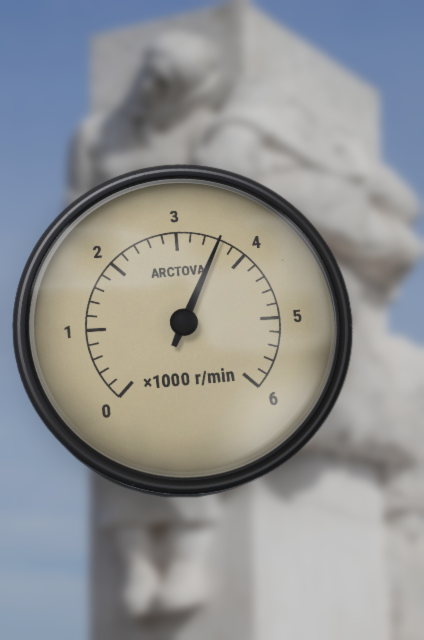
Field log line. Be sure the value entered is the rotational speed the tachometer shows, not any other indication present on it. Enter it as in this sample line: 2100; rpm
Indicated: 3600; rpm
